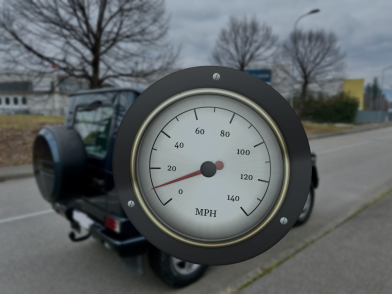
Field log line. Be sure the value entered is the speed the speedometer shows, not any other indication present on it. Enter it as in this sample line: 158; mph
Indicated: 10; mph
